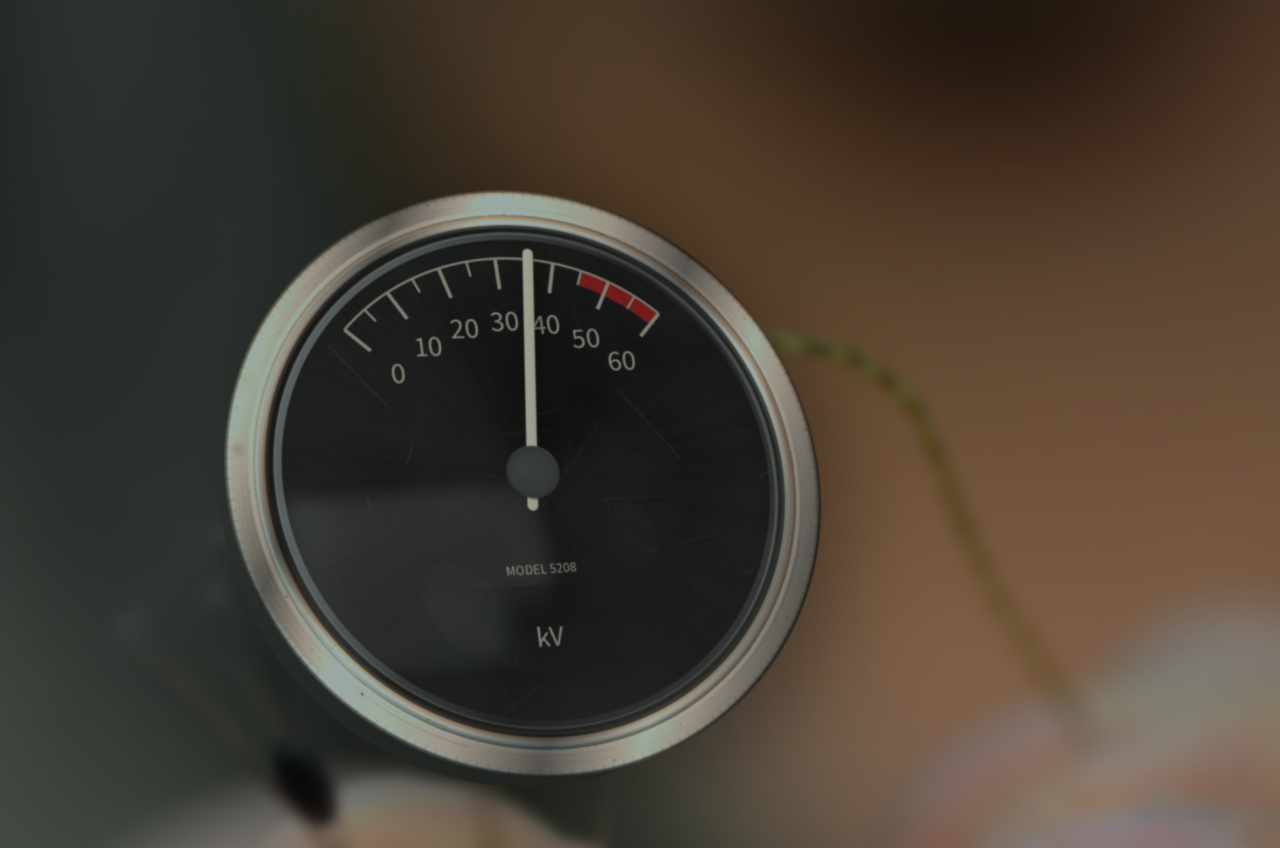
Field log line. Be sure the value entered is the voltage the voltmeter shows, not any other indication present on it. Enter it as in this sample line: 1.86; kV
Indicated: 35; kV
